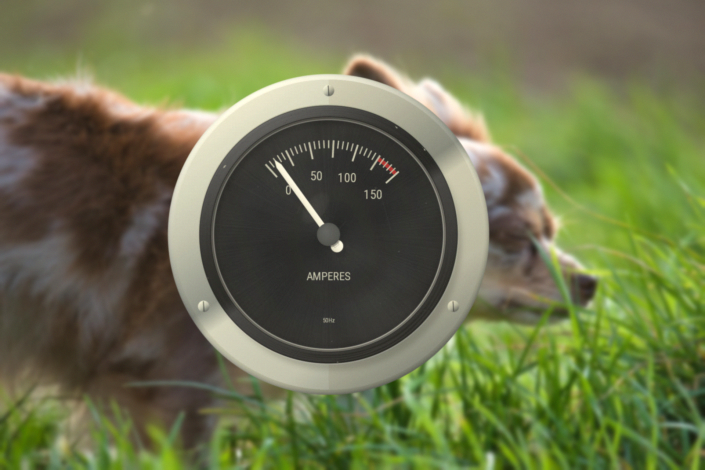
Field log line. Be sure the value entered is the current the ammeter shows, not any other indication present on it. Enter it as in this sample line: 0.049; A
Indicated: 10; A
